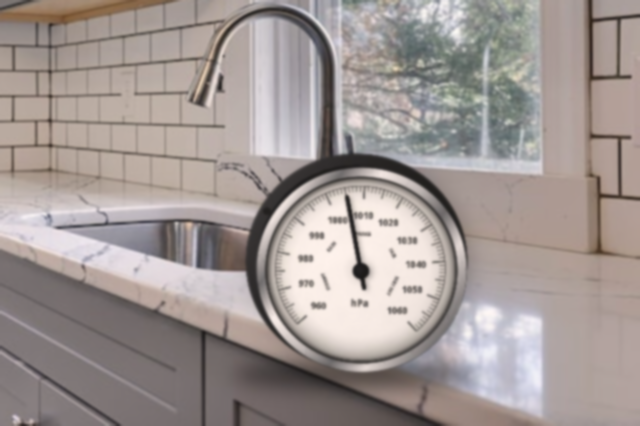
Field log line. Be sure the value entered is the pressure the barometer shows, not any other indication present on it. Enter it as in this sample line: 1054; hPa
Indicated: 1005; hPa
